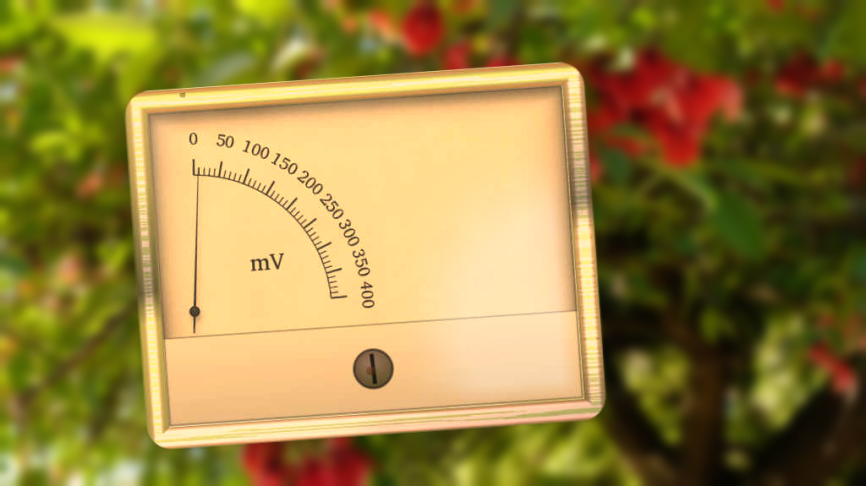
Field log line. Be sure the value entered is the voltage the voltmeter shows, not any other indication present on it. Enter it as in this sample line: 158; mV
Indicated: 10; mV
